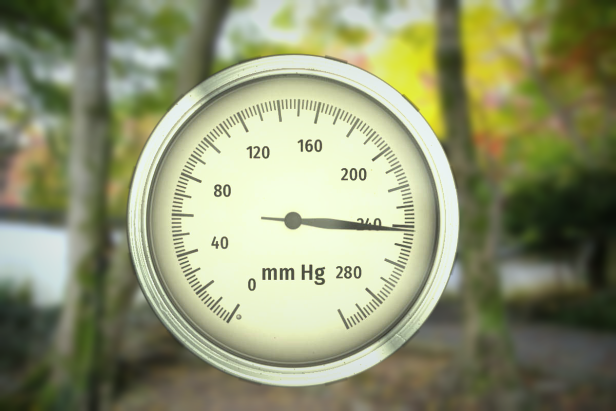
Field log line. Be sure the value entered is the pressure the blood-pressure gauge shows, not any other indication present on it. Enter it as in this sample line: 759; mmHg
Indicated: 242; mmHg
